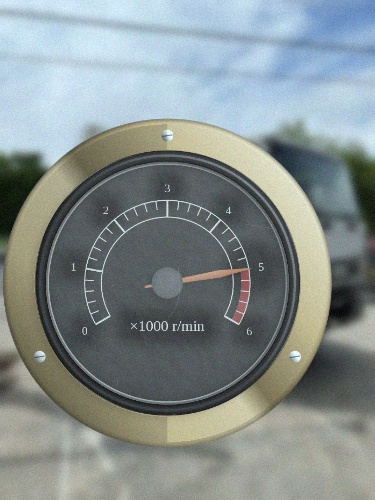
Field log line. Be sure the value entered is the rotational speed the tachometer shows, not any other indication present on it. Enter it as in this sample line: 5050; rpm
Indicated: 5000; rpm
